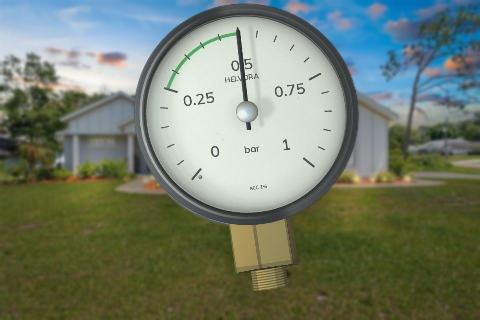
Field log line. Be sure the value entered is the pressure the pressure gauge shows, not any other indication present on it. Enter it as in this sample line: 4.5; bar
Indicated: 0.5; bar
